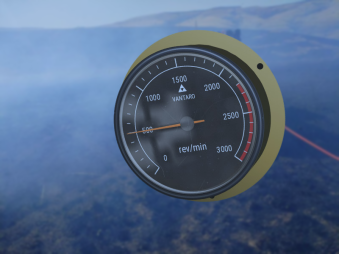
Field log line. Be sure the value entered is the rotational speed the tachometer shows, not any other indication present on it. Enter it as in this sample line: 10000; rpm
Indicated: 500; rpm
